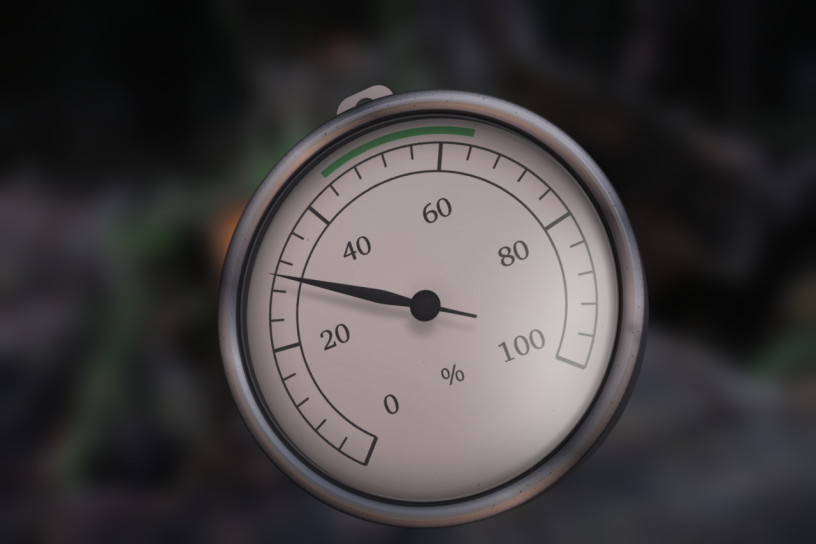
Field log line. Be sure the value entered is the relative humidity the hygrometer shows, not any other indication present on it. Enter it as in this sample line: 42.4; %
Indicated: 30; %
